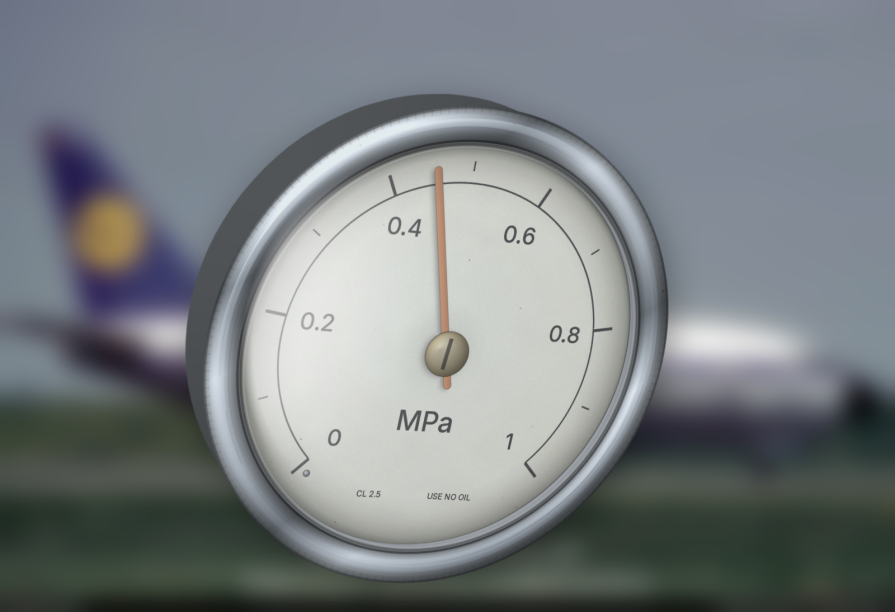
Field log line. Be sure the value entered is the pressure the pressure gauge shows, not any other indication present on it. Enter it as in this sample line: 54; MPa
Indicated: 0.45; MPa
